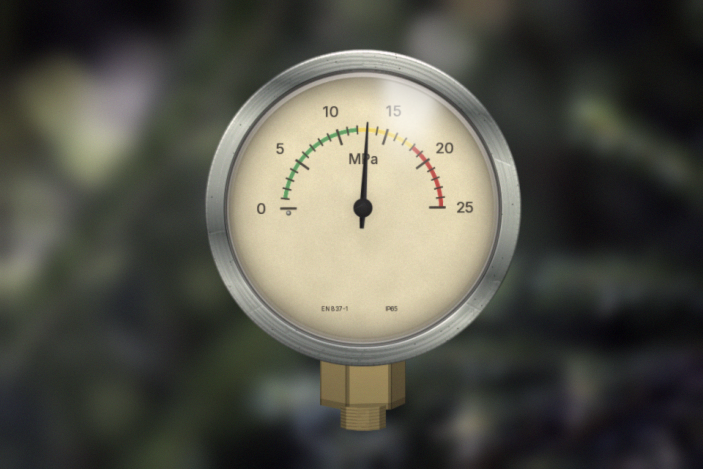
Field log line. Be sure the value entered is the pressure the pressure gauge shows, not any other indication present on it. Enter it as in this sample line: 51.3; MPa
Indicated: 13; MPa
